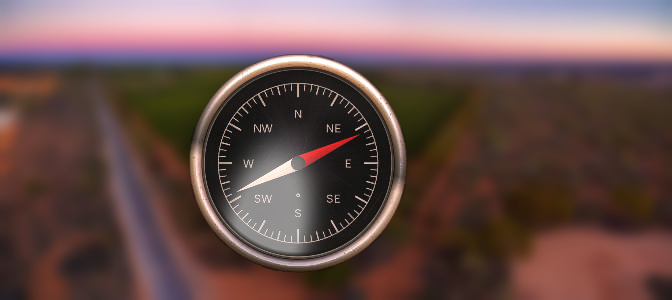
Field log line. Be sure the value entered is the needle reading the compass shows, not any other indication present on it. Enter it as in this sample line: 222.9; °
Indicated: 65; °
